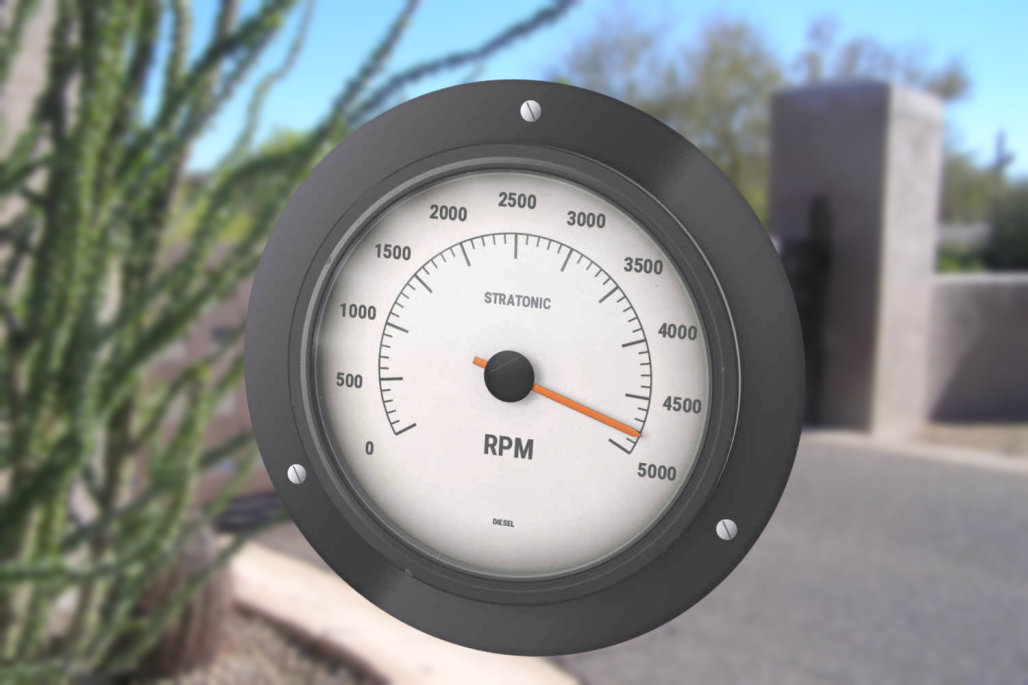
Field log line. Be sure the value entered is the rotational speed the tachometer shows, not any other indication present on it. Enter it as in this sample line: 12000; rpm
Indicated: 4800; rpm
